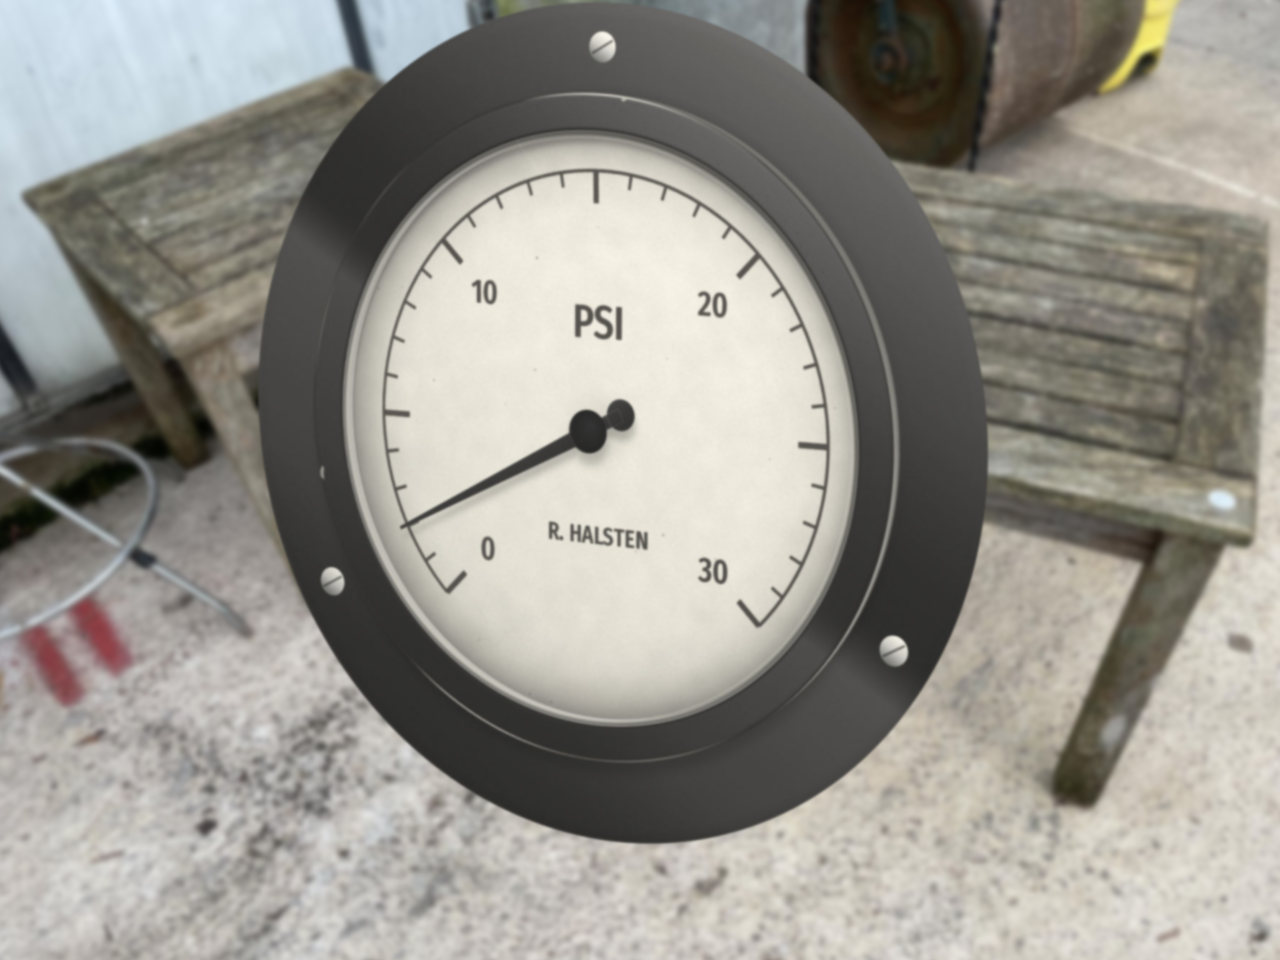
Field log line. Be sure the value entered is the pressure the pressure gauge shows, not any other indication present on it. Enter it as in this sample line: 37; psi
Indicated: 2; psi
